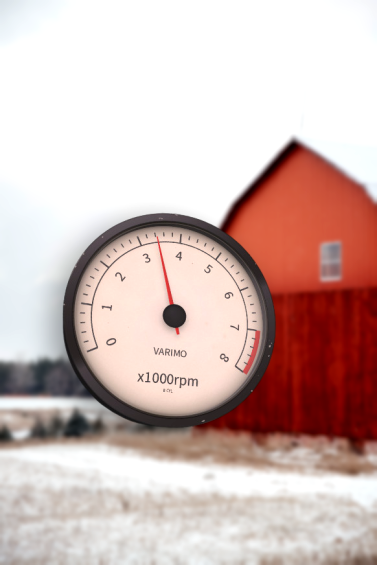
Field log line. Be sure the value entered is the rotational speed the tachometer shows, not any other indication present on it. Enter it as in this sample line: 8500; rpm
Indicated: 3400; rpm
